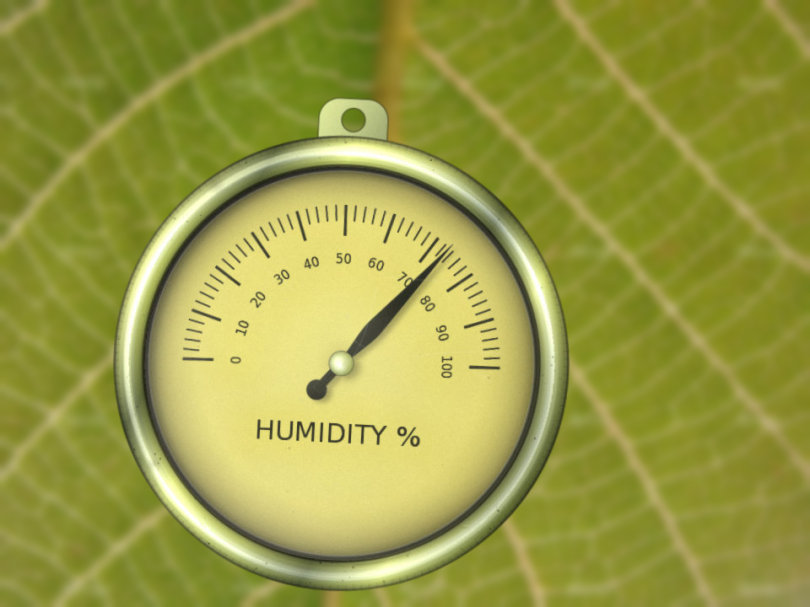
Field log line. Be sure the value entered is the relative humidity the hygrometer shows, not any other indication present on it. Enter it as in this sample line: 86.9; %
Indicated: 73; %
